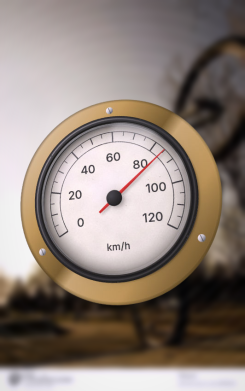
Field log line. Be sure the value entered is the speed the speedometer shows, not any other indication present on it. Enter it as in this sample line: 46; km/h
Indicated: 85; km/h
